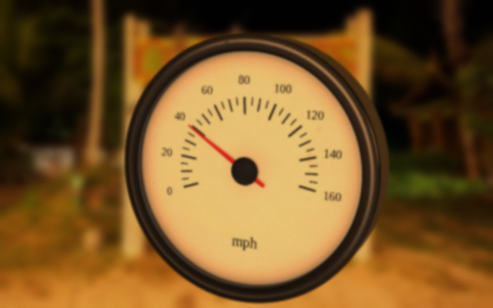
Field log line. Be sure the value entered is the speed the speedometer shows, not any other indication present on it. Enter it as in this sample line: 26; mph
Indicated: 40; mph
